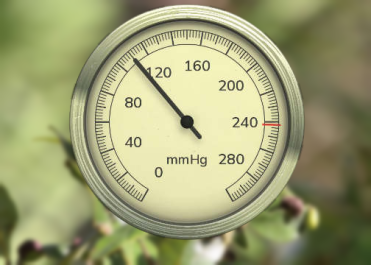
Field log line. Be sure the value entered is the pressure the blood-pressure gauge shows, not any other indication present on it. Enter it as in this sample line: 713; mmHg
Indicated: 110; mmHg
